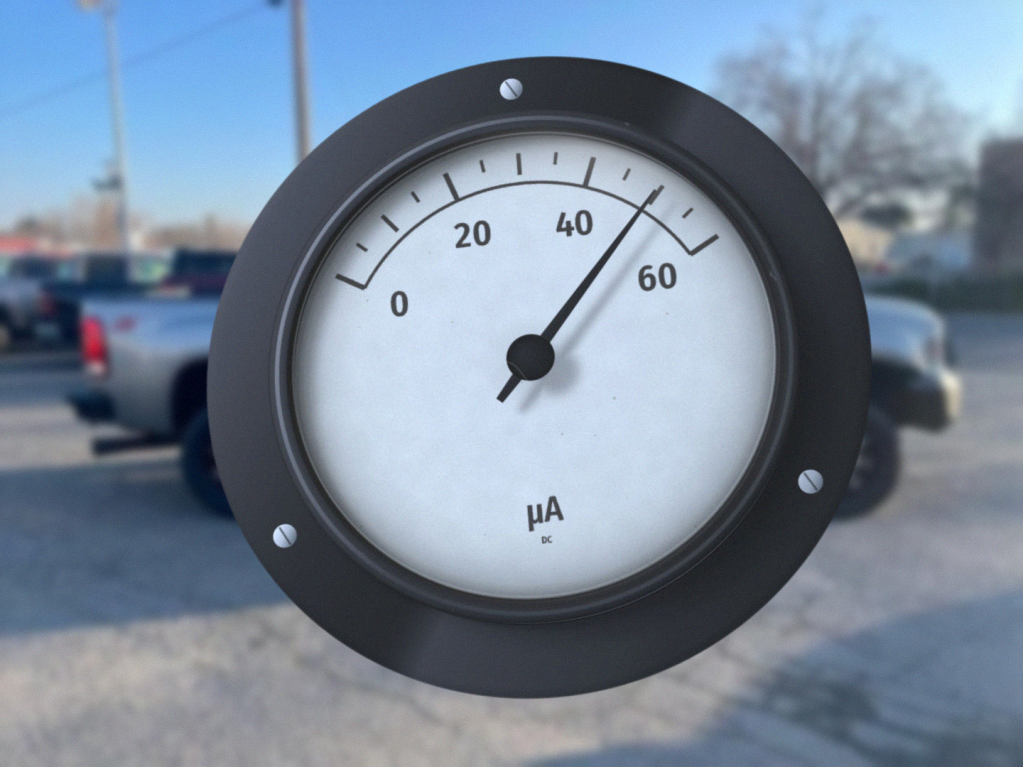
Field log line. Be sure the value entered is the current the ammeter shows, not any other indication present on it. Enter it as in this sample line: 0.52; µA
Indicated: 50; µA
